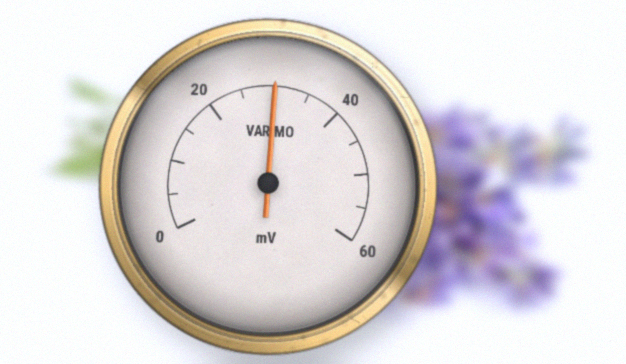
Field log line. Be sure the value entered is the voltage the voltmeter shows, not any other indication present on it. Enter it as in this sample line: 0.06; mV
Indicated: 30; mV
